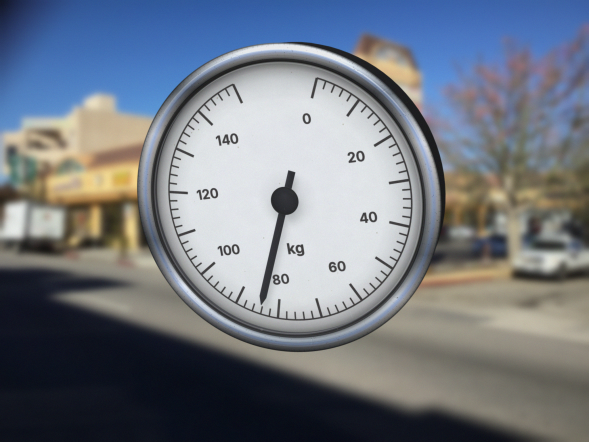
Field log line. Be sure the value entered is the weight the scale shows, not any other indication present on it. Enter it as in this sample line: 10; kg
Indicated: 84; kg
